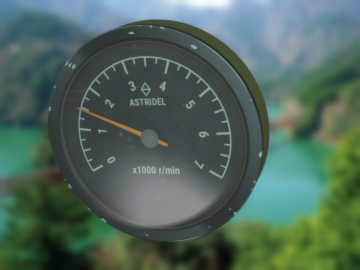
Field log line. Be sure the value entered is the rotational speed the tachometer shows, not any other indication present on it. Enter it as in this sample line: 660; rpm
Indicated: 1500; rpm
